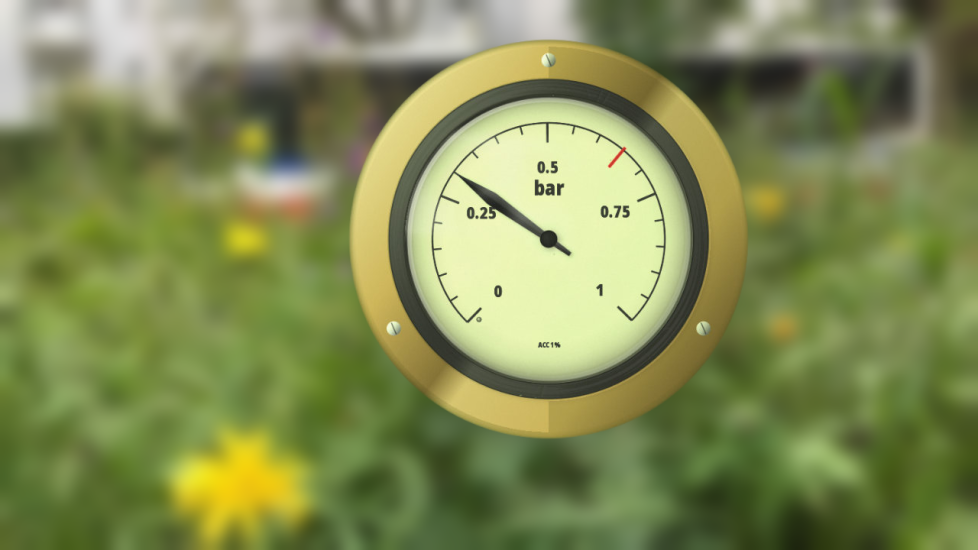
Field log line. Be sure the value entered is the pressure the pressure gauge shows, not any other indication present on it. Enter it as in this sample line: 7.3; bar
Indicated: 0.3; bar
